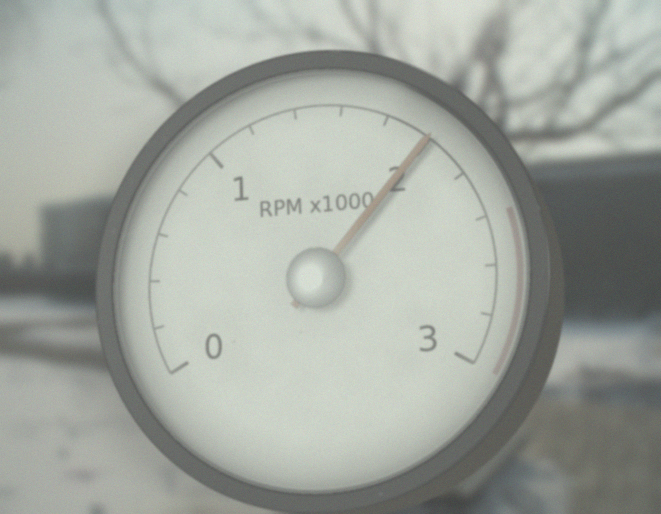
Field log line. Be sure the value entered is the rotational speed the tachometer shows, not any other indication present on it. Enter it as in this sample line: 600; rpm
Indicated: 2000; rpm
